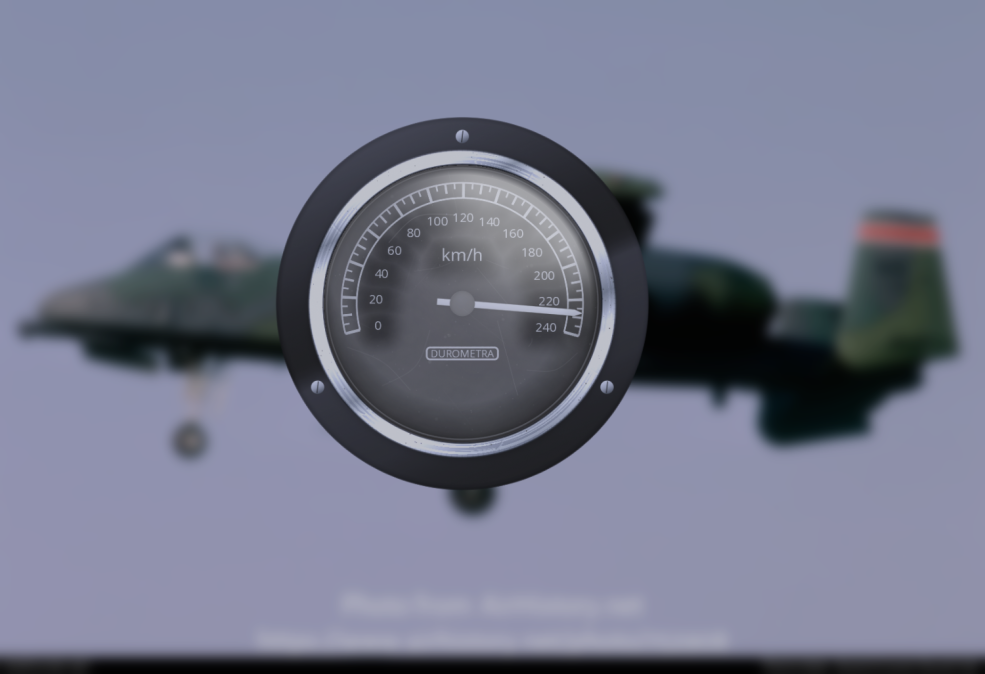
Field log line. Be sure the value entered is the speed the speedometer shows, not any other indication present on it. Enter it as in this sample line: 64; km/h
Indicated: 227.5; km/h
